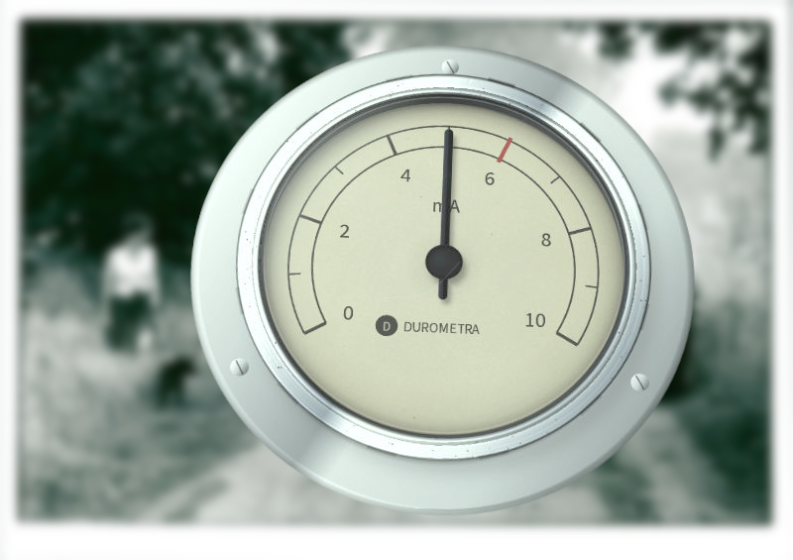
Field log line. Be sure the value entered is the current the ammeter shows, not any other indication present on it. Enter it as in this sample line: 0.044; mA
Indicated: 5; mA
